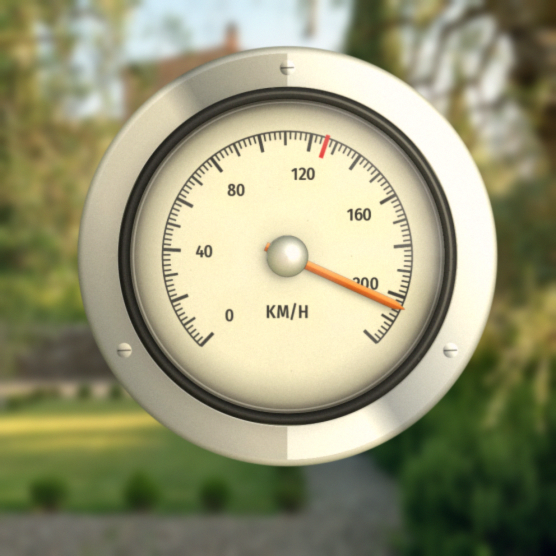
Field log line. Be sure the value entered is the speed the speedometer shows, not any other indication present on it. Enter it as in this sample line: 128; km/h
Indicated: 204; km/h
